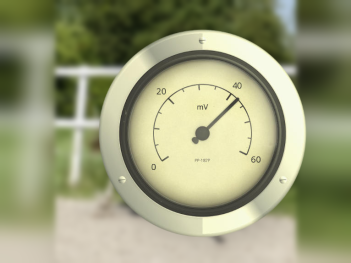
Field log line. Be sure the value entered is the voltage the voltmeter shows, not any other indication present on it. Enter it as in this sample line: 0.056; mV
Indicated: 42.5; mV
